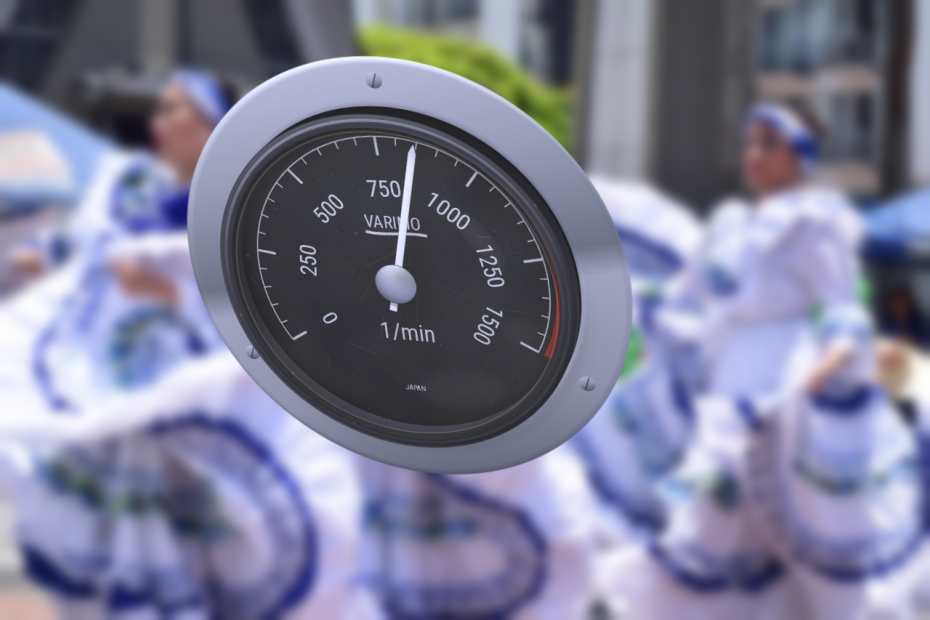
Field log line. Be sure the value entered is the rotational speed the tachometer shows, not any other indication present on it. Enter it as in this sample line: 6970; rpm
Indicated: 850; rpm
